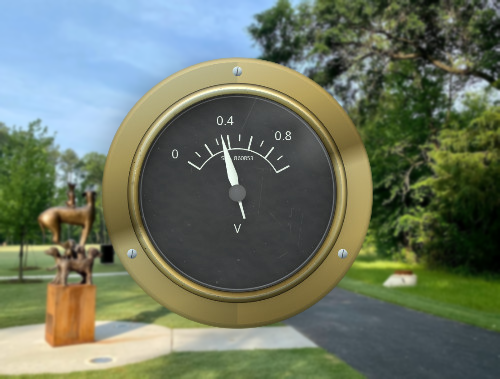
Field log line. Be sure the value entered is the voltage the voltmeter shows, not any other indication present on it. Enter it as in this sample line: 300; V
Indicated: 0.35; V
